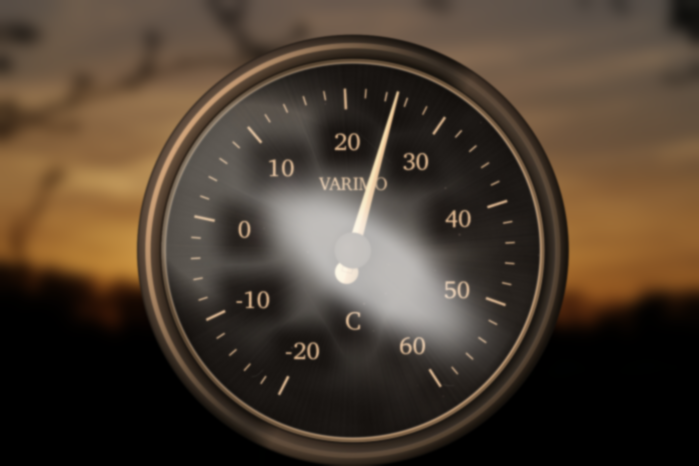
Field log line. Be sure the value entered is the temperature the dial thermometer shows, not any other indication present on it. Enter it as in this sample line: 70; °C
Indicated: 25; °C
